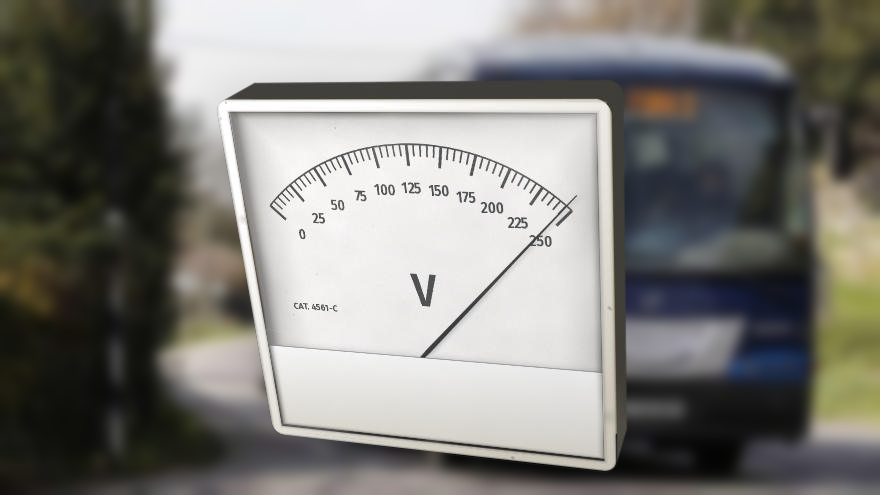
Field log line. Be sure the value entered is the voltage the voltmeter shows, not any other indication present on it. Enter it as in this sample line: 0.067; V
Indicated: 245; V
